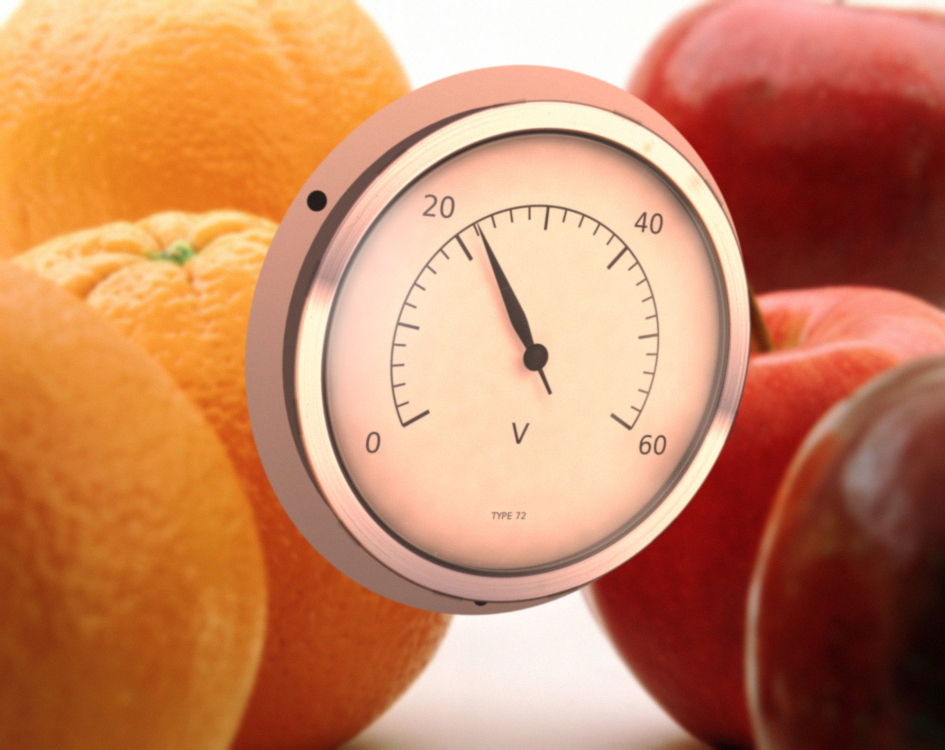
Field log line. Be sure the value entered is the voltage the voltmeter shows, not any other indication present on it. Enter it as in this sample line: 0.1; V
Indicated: 22; V
